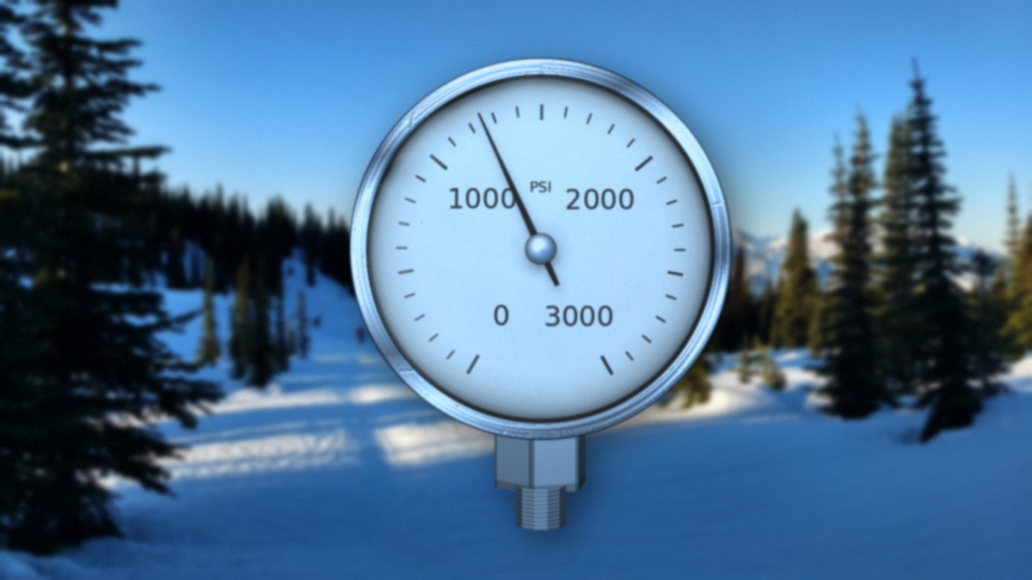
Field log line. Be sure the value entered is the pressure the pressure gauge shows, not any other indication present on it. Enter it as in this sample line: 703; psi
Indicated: 1250; psi
